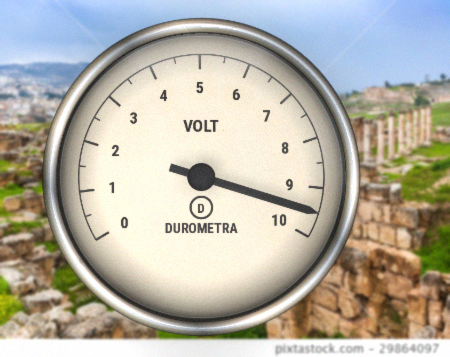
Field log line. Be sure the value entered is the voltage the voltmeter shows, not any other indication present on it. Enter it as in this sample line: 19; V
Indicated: 9.5; V
